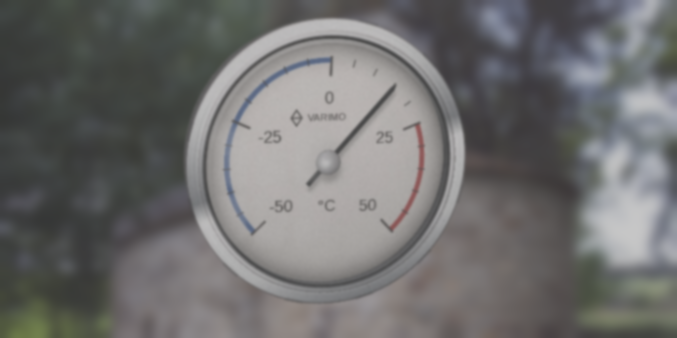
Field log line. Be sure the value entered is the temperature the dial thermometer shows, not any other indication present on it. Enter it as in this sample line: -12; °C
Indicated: 15; °C
